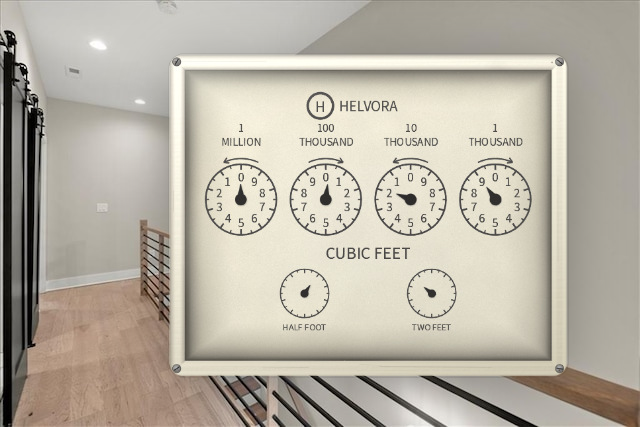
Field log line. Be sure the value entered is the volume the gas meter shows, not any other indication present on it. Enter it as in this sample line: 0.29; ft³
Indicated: 1900; ft³
